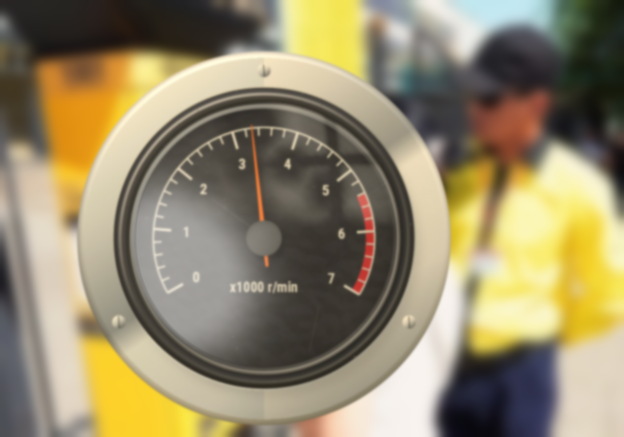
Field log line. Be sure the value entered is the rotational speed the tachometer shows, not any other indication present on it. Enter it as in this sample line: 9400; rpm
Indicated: 3300; rpm
